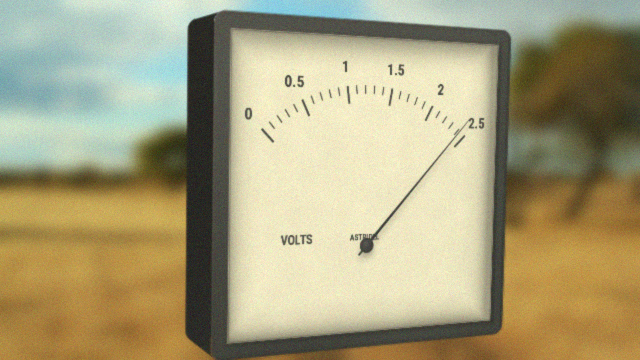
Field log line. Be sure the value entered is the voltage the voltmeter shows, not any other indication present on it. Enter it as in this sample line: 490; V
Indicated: 2.4; V
